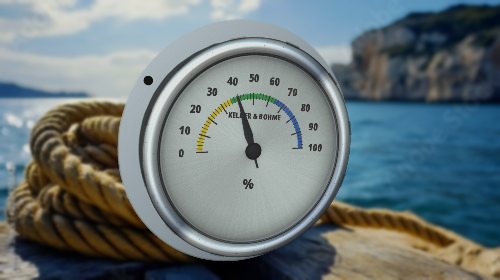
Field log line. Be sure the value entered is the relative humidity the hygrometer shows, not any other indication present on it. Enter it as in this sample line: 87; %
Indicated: 40; %
